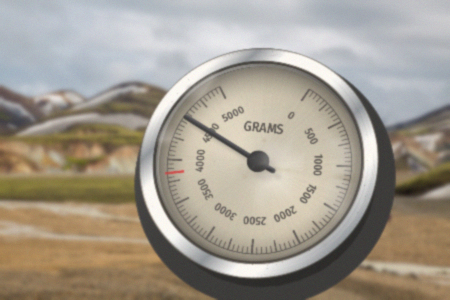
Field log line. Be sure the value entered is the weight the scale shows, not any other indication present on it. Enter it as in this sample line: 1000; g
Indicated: 4500; g
